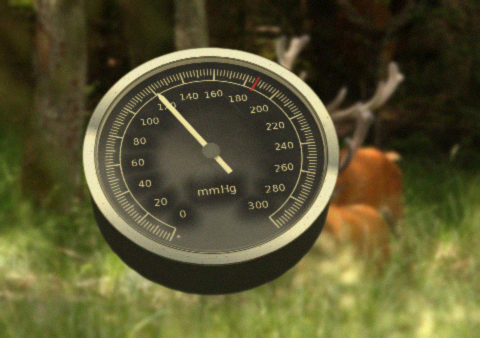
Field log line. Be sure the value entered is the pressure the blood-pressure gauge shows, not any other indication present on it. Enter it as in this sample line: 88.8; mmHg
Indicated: 120; mmHg
